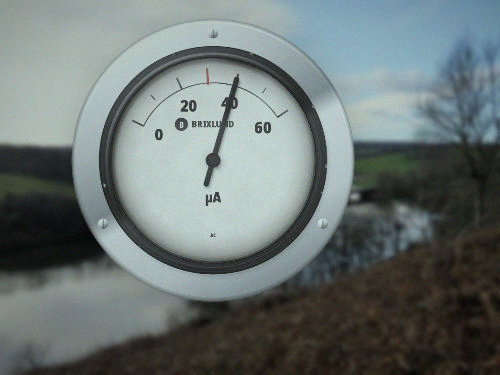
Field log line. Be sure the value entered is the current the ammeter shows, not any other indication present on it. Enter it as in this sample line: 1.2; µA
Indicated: 40; µA
